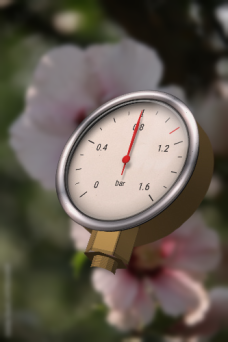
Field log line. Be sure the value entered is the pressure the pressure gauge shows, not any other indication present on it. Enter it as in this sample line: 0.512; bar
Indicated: 0.8; bar
